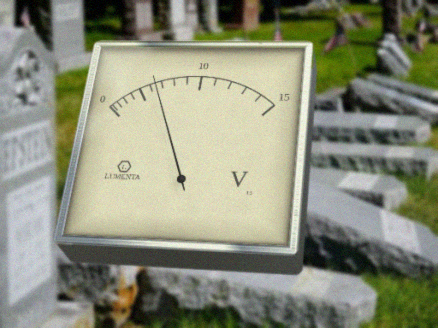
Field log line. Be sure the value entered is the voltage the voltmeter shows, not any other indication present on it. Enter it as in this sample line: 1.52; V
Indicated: 6.5; V
